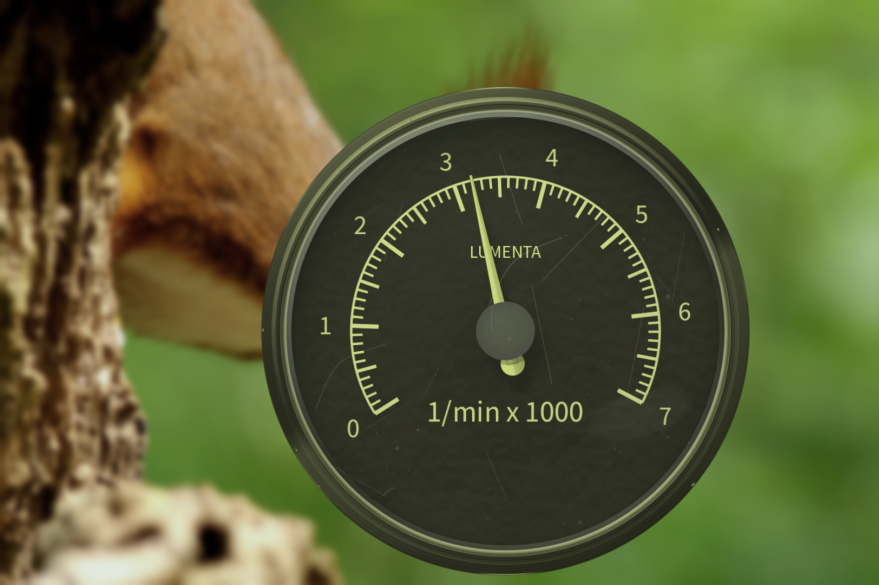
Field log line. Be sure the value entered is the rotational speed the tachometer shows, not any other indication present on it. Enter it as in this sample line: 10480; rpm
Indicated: 3200; rpm
